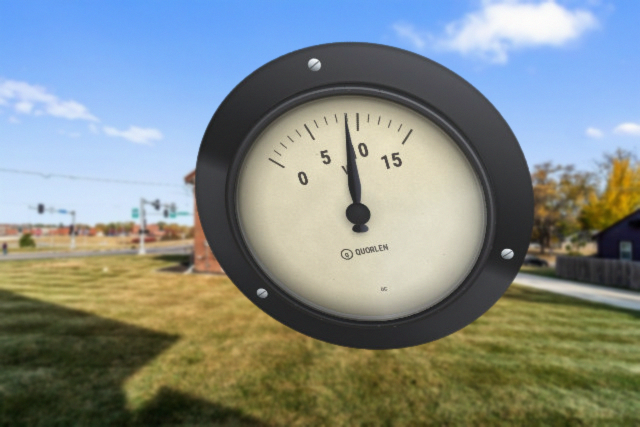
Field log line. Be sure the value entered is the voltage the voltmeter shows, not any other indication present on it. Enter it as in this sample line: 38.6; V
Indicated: 9; V
